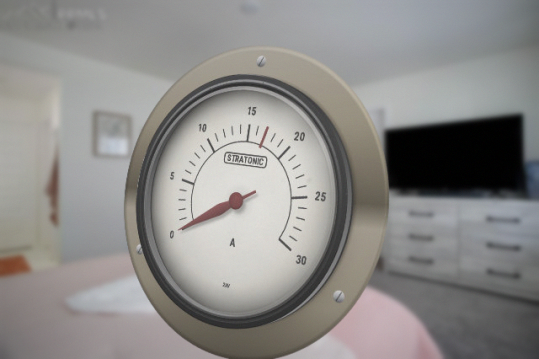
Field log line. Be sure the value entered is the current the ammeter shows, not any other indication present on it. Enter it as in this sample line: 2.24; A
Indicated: 0; A
